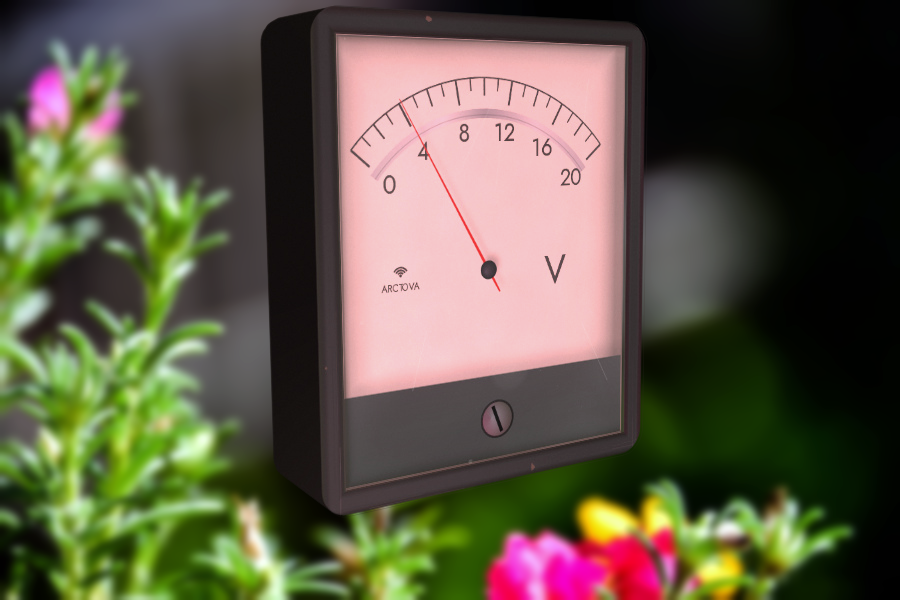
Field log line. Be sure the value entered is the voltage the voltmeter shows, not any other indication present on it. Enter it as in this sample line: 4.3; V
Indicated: 4; V
